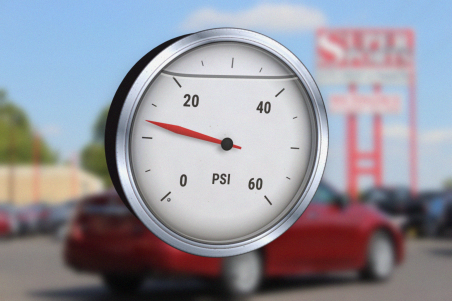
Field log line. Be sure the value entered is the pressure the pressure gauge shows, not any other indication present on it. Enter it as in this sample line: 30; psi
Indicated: 12.5; psi
